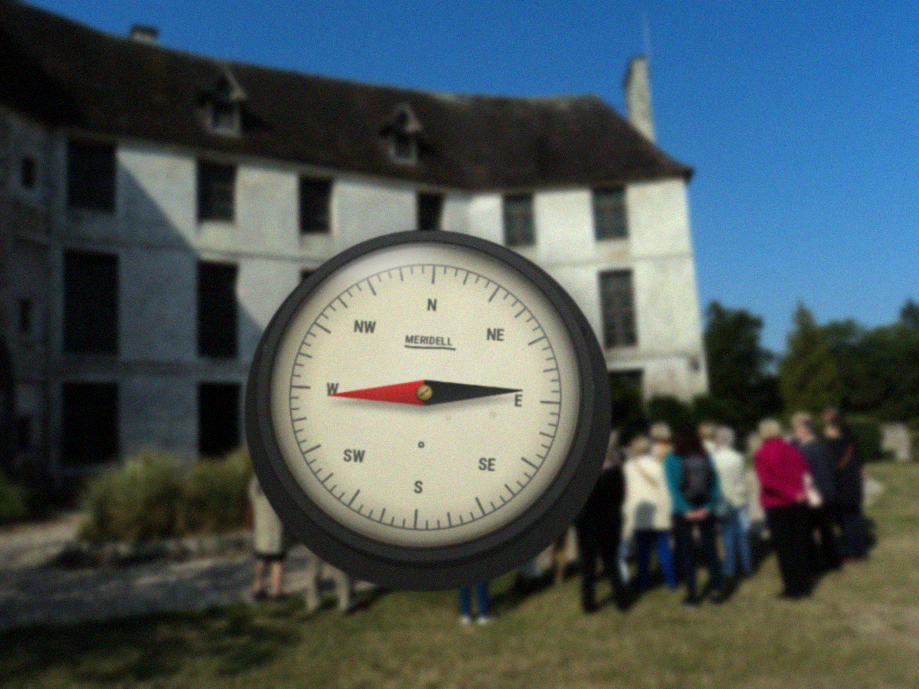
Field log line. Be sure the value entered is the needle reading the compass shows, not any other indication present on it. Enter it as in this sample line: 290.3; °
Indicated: 265; °
